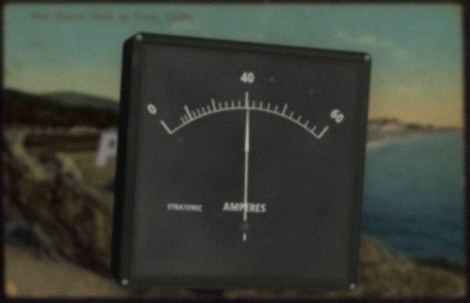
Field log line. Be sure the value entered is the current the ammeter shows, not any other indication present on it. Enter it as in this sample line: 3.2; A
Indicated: 40; A
